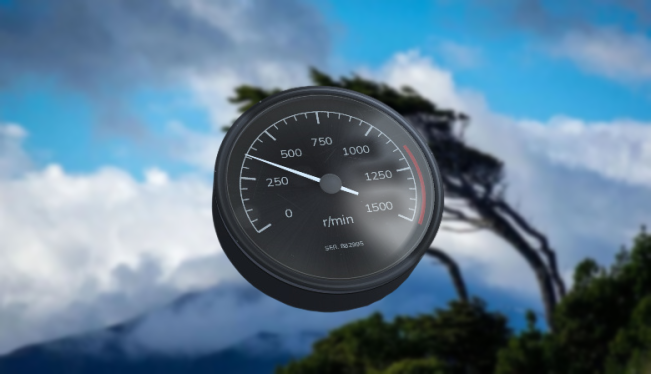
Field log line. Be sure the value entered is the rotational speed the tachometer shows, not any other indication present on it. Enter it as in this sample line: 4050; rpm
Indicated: 350; rpm
